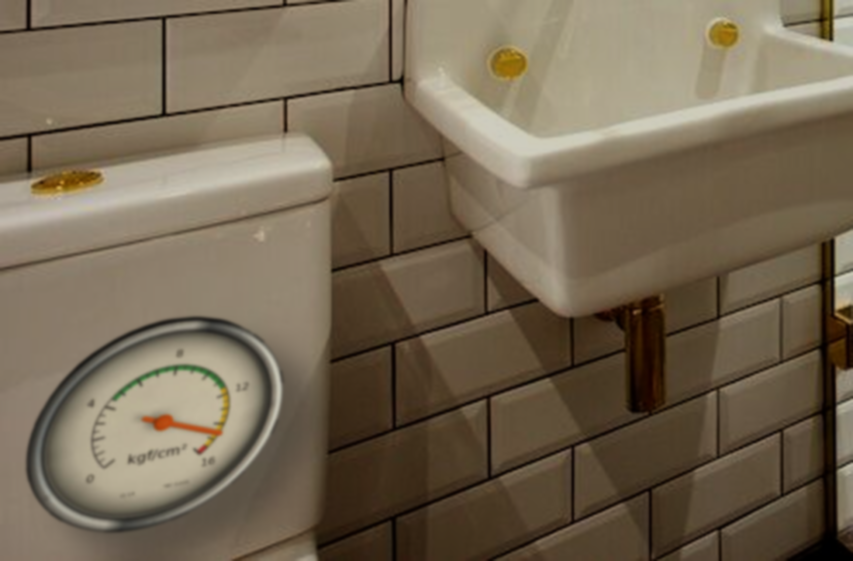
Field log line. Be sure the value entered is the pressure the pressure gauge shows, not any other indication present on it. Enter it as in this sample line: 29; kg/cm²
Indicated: 14.5; kg/cm²
